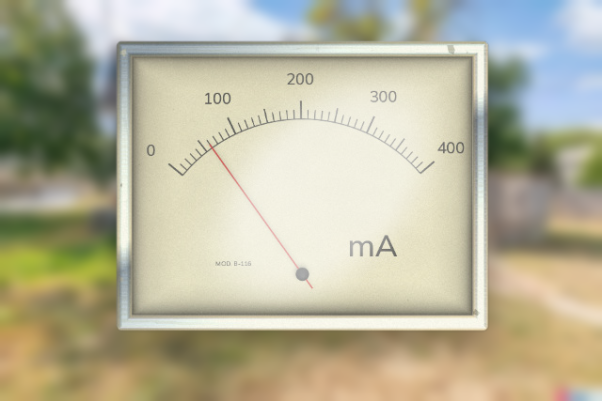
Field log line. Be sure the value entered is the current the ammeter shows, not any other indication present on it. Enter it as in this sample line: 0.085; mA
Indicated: 60; mA
